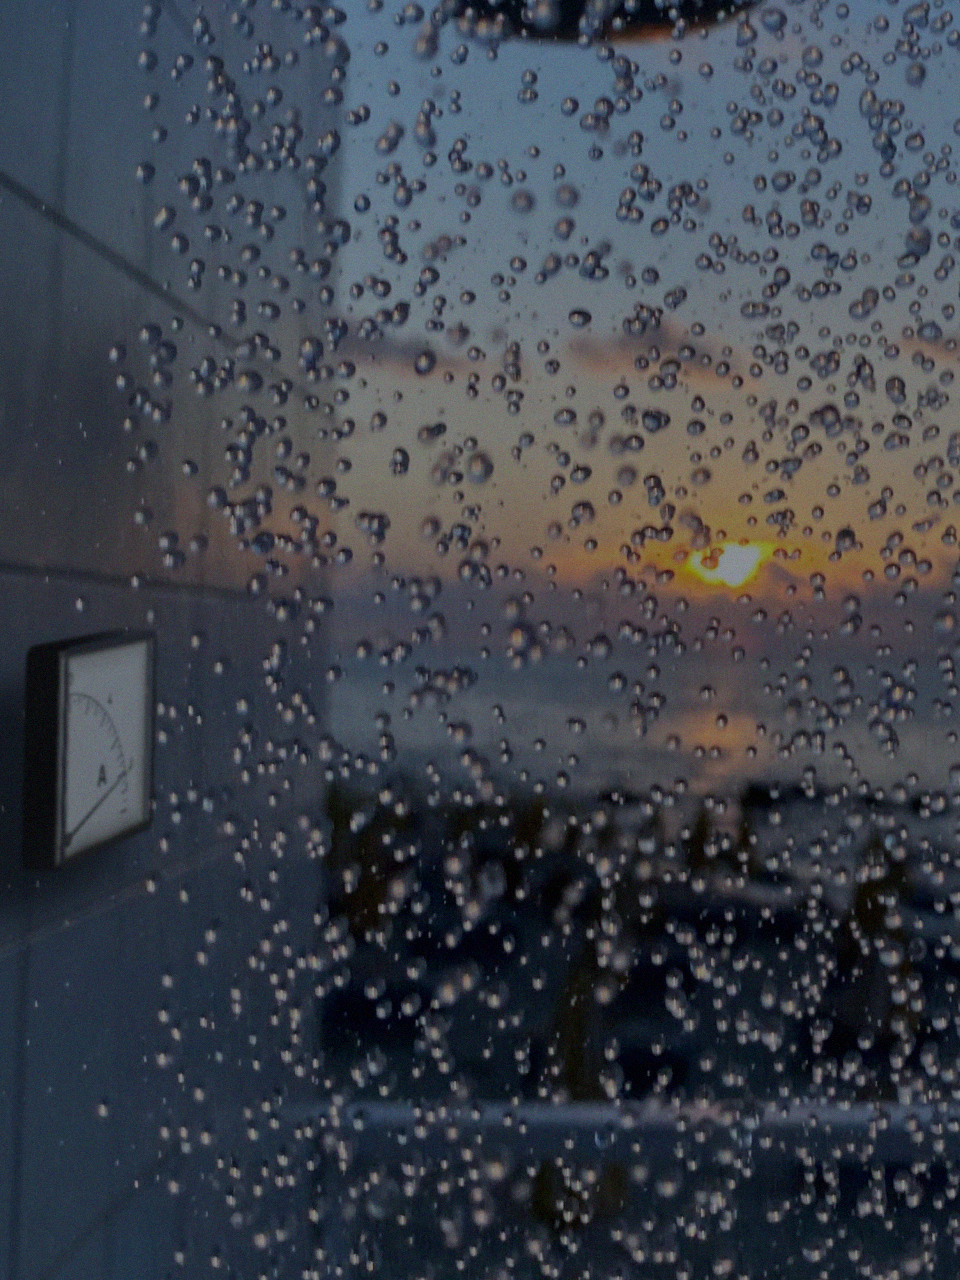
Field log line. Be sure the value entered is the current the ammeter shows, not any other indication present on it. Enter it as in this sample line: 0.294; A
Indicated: 8; A
